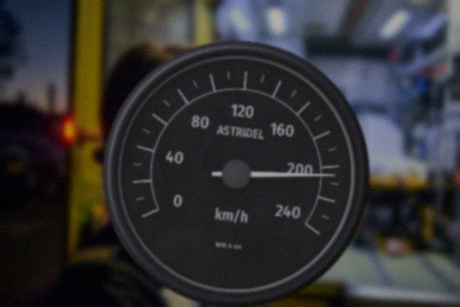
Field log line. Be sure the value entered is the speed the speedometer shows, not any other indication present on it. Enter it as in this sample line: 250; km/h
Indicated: 205; km/h
